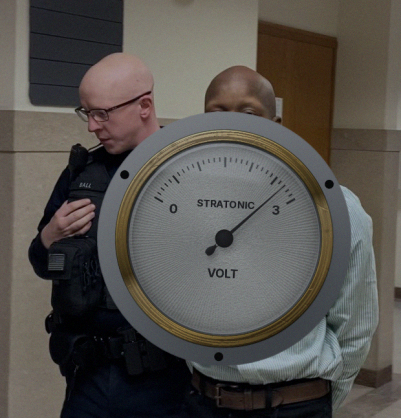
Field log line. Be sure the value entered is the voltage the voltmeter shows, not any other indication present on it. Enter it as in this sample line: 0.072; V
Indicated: 2.7; V
